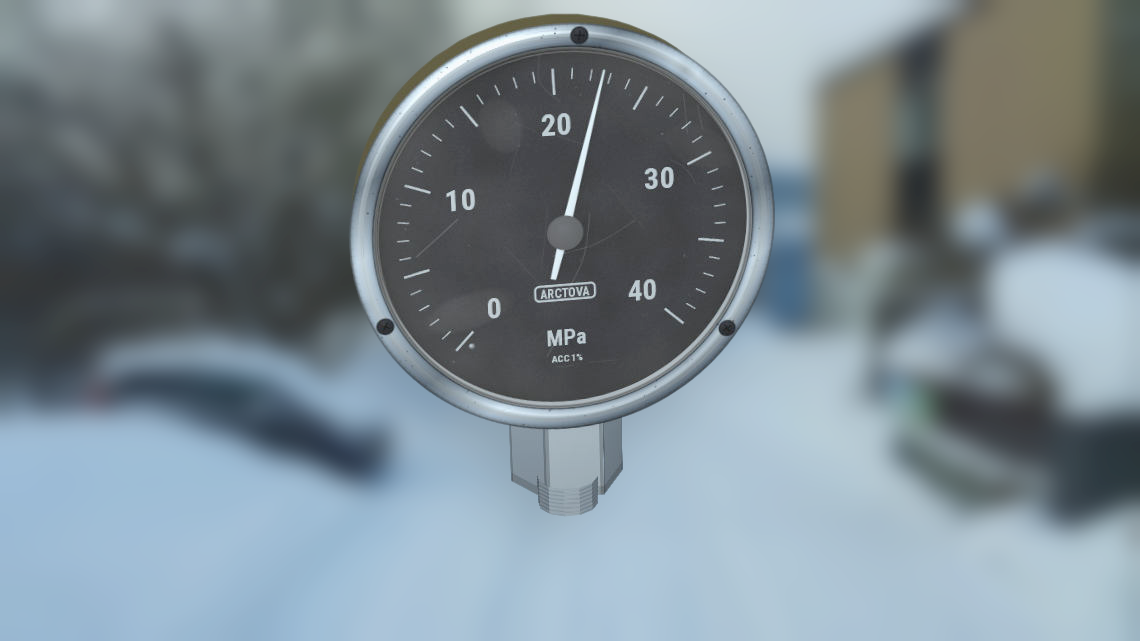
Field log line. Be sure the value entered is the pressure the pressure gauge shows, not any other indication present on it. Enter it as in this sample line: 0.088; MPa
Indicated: 22.5; MPa
